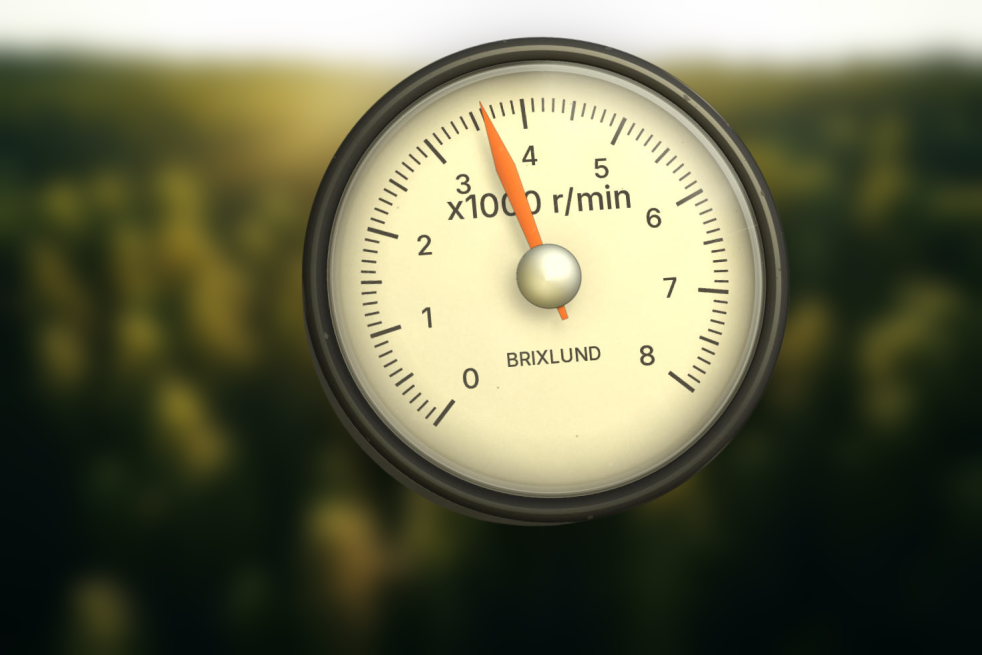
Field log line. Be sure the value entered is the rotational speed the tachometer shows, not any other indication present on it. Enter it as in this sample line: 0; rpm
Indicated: 3600; rpm
